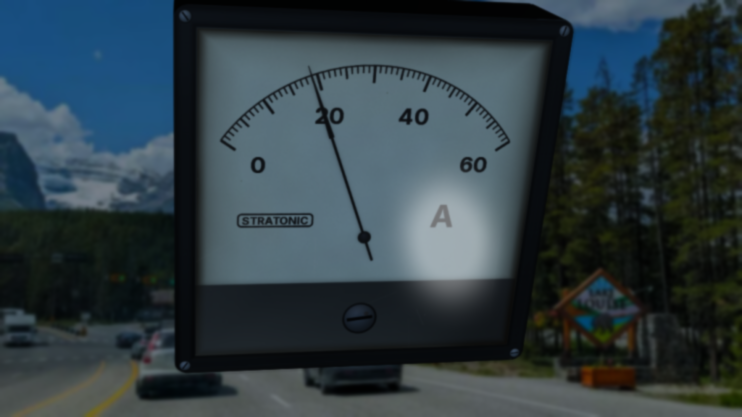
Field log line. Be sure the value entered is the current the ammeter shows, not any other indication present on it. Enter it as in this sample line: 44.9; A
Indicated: 19; A
